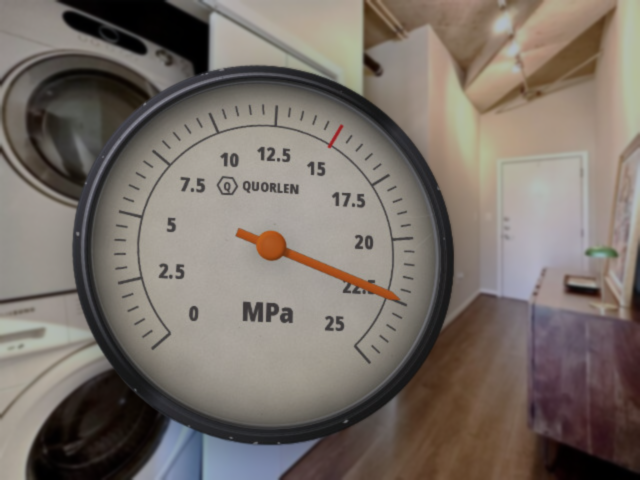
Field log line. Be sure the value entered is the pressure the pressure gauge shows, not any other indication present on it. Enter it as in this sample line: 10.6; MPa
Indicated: 22.5; MPa
